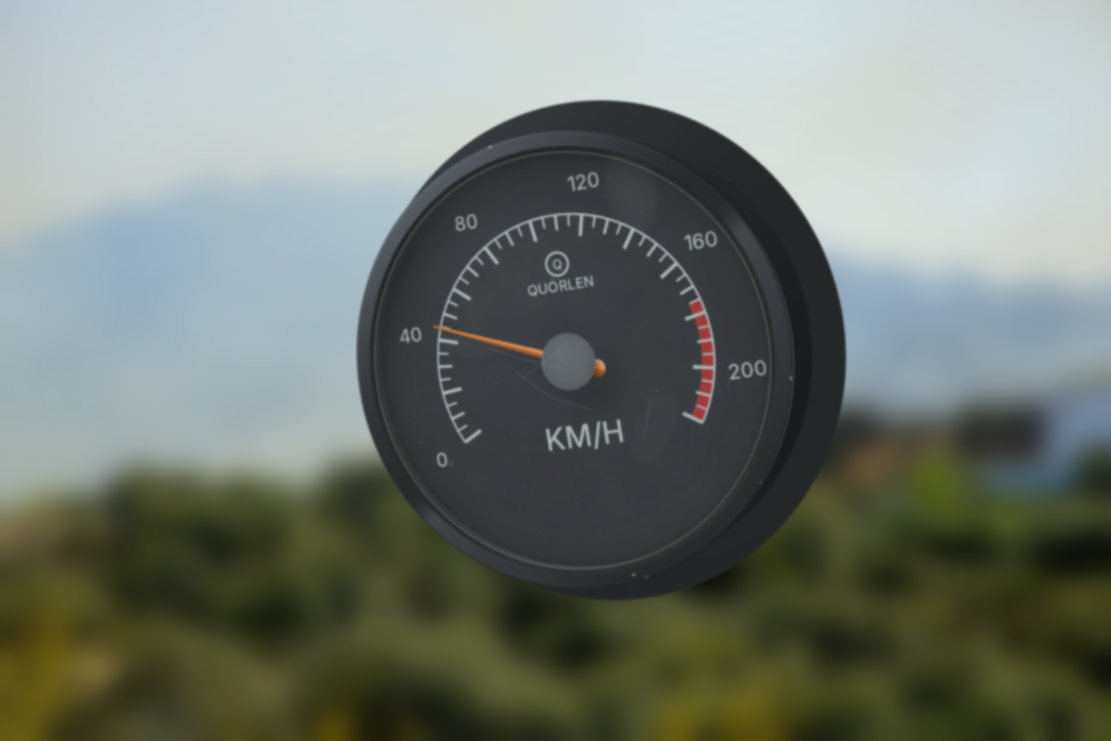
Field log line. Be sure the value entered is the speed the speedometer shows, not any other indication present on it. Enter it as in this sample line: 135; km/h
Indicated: 45; km/h
